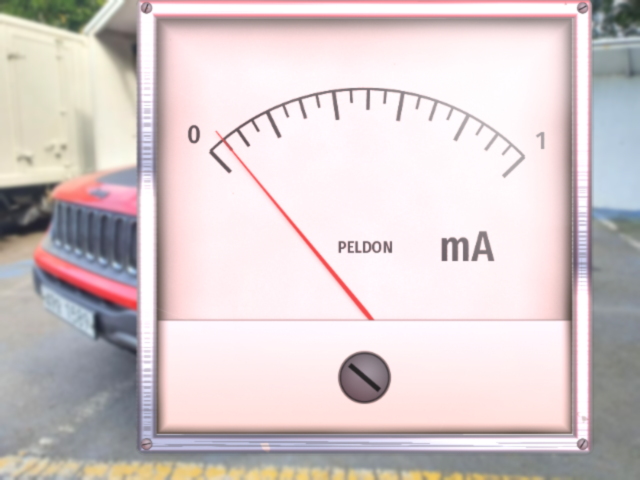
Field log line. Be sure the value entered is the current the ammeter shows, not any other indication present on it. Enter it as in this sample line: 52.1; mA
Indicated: 0.05; mA
